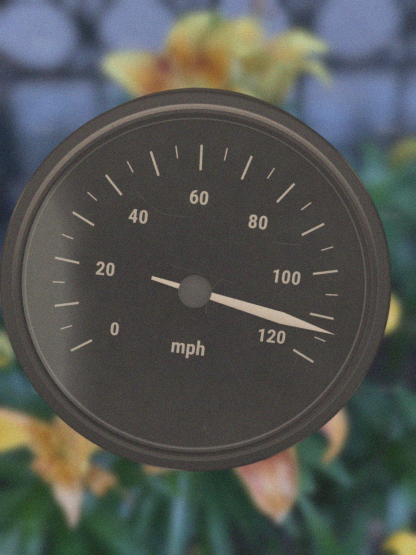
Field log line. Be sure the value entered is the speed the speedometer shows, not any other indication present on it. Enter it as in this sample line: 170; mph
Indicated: 112.5; mph
